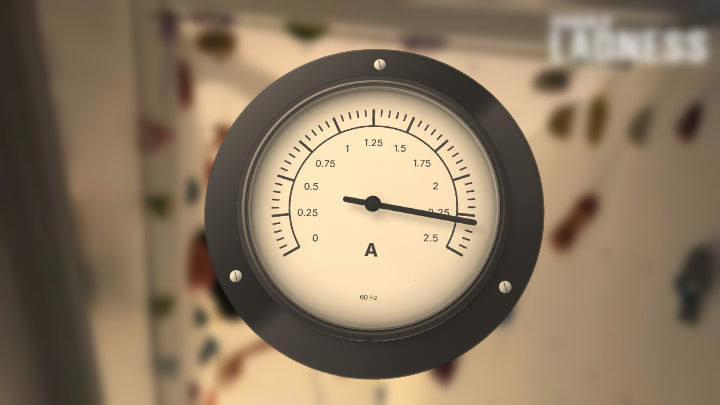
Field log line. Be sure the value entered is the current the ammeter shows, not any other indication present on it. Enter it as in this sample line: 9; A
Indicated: 2.3; A
